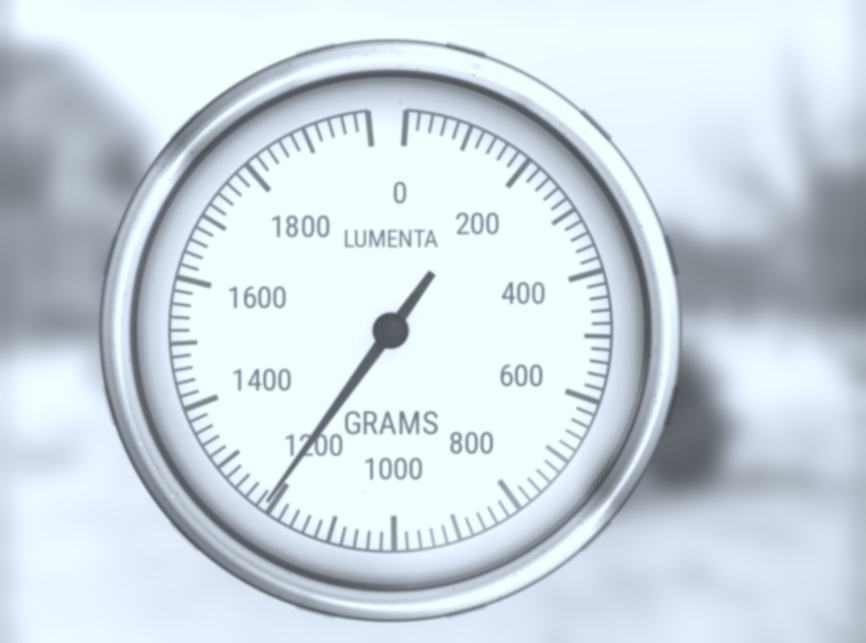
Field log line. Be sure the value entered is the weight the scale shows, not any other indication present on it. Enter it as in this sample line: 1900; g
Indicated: 1210; g
